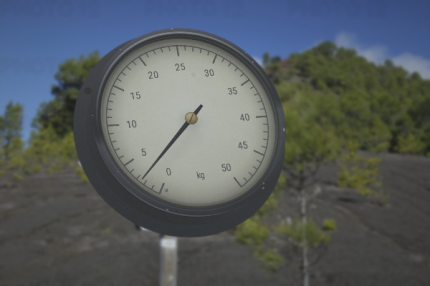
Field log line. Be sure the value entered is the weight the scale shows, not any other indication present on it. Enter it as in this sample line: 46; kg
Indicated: 2.5; kg
